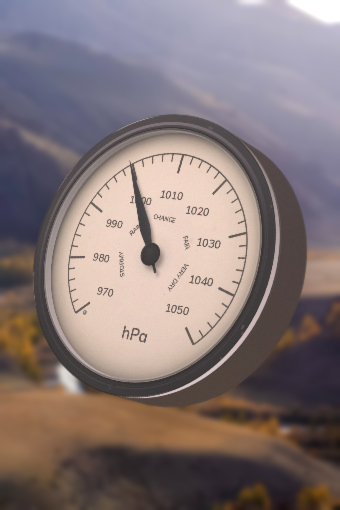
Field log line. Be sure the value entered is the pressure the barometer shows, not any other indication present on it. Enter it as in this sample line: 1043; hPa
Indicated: 1000; hPa
